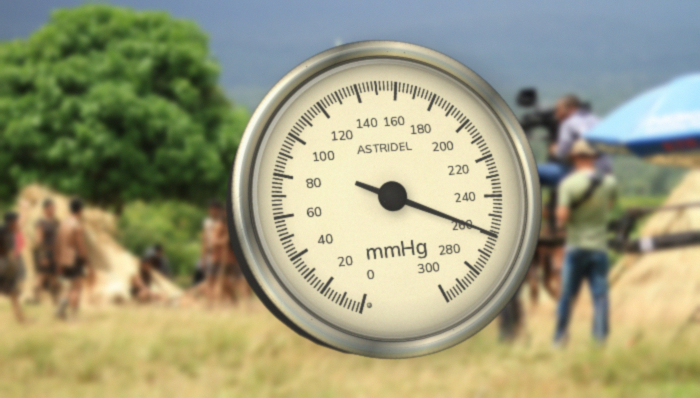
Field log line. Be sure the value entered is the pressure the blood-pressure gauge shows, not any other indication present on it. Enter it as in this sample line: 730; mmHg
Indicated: 260; mmHg
